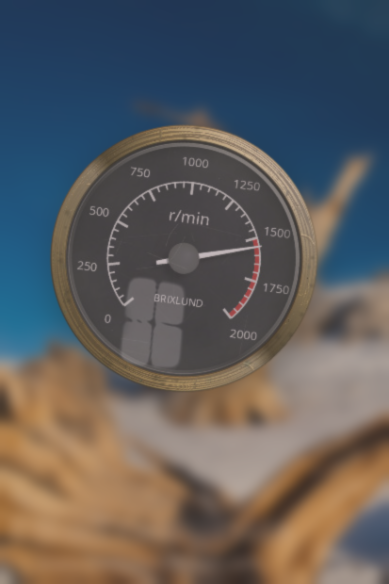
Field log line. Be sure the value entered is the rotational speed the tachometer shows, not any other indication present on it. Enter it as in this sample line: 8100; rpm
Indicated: 1550; rpm
